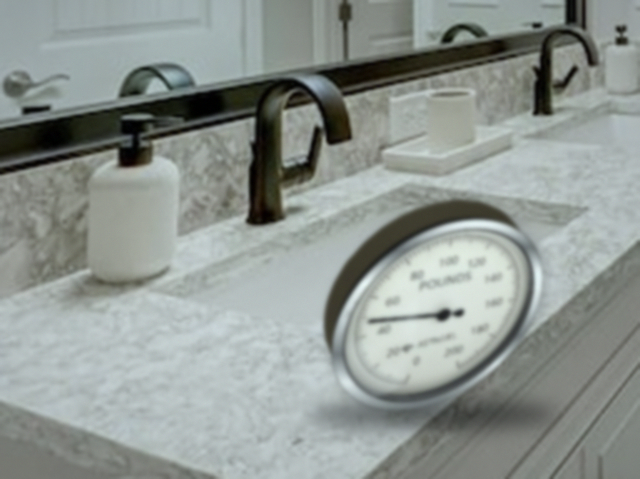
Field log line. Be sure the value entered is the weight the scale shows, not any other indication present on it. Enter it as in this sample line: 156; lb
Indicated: 50; lb
